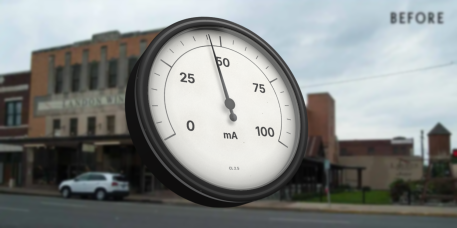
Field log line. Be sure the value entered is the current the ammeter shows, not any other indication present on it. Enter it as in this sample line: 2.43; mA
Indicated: 45; mA
